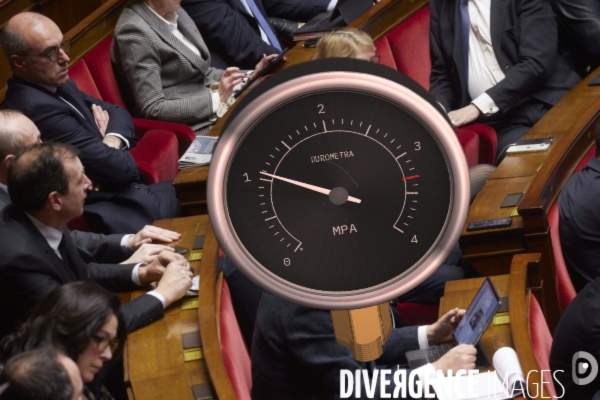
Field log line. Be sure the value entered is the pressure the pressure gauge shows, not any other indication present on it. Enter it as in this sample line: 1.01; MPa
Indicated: 1.1; MPa
